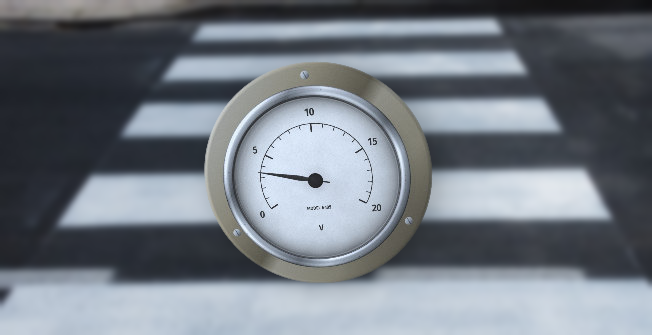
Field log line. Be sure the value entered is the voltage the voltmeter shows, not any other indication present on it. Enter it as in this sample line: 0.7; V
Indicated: 3.5; V
